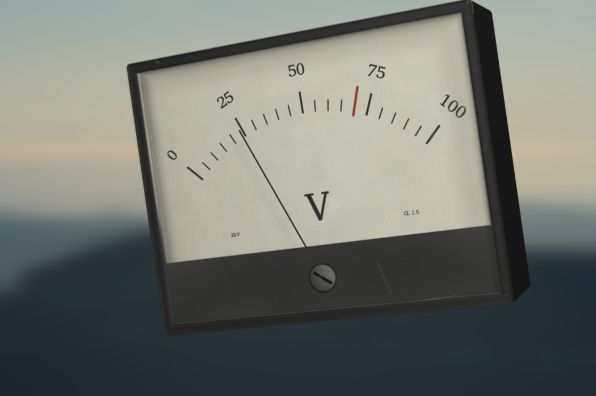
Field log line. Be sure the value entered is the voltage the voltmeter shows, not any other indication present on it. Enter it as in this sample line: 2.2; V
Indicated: 25; V
